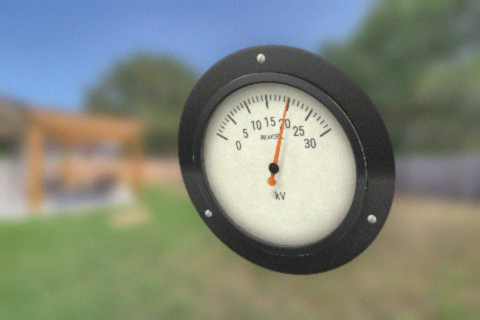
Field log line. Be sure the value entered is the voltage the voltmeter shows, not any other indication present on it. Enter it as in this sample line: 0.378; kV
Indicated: 20; kV
